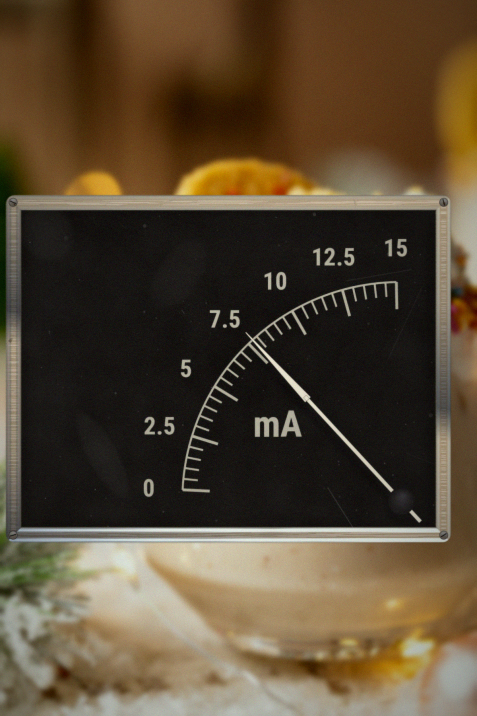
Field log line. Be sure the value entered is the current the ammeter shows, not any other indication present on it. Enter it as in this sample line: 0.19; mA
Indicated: 7.75; mA
